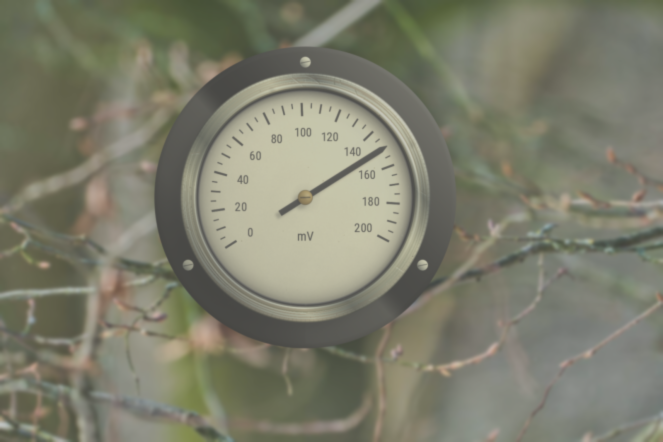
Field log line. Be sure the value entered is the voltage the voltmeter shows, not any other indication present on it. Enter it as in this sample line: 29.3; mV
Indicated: 150; mV
